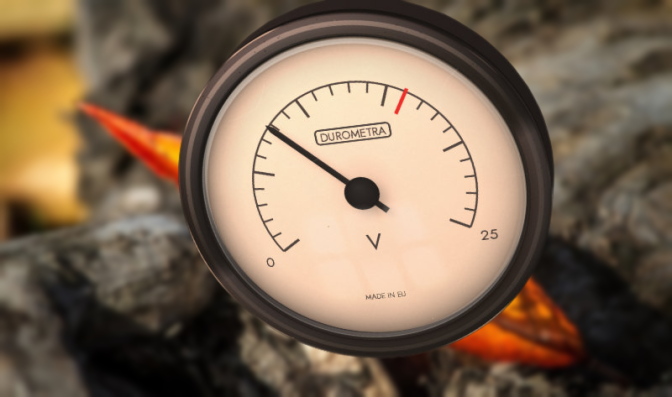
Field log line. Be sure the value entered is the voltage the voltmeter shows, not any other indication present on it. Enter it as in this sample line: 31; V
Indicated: 8; V
